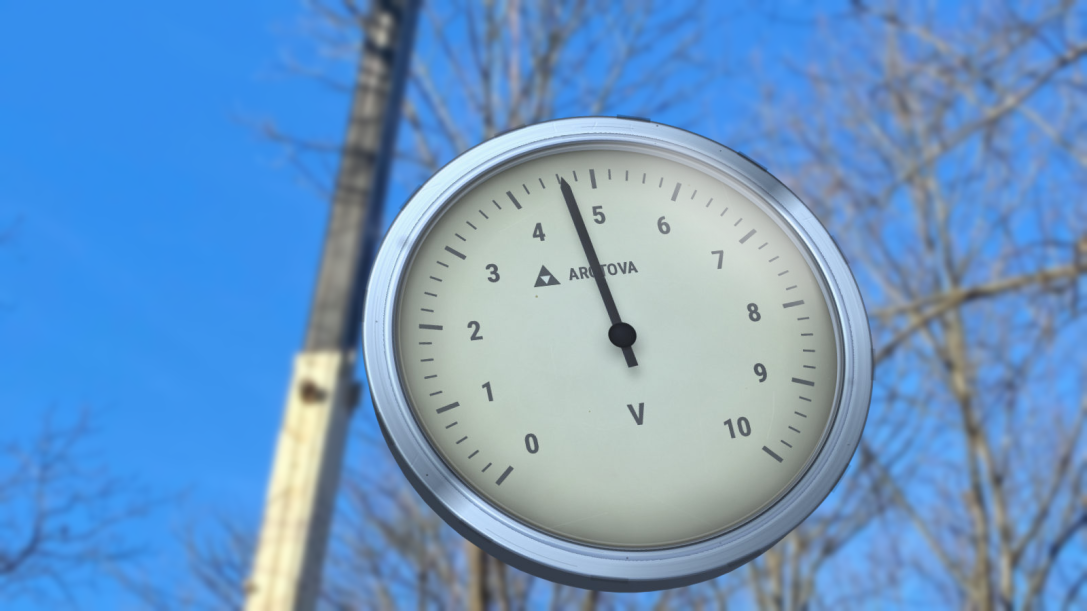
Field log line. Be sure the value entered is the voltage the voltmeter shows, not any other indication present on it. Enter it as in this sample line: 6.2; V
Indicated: 4.6; V
